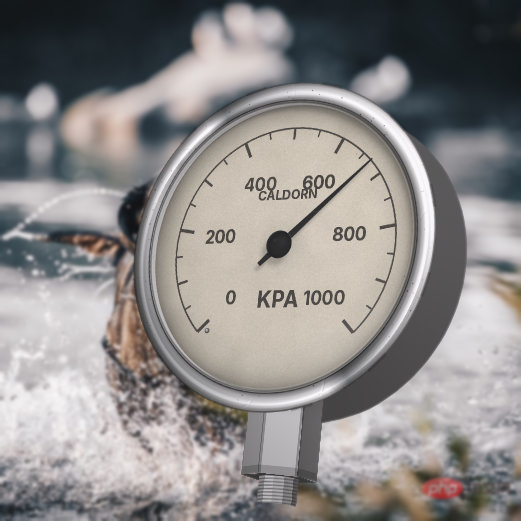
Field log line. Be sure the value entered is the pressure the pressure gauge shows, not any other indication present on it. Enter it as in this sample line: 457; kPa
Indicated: 675; kPa
